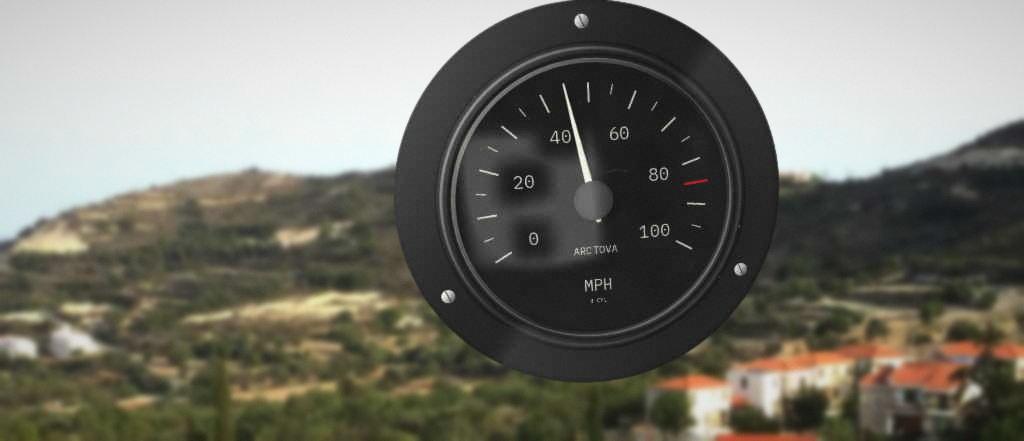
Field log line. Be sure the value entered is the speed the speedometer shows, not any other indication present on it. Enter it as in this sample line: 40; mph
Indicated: 45; mph
